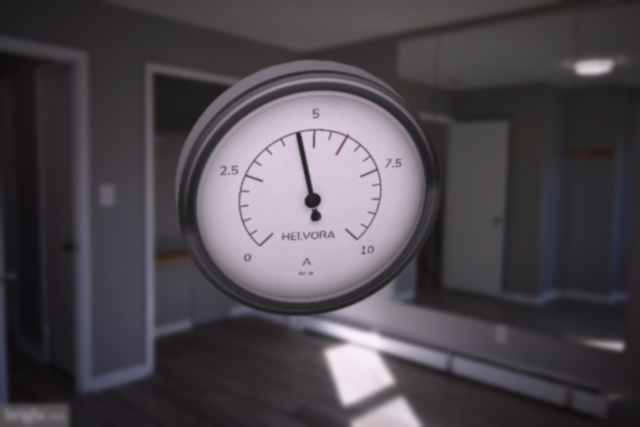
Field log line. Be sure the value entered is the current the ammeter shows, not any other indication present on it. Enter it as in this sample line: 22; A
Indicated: 4.5; A
